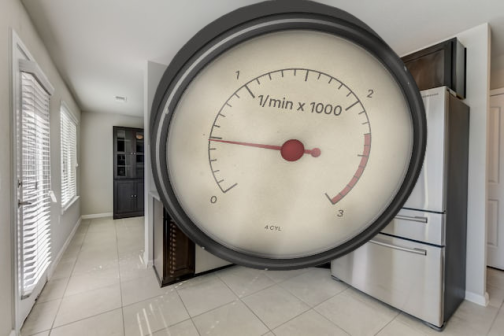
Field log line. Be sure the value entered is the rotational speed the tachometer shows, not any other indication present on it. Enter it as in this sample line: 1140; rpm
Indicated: 500; rpm
